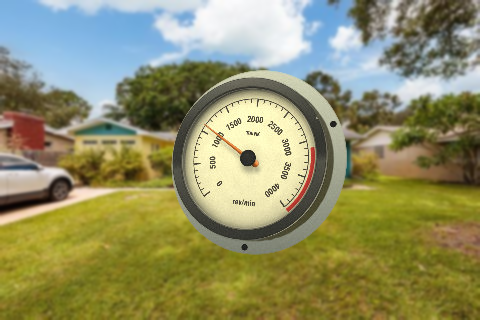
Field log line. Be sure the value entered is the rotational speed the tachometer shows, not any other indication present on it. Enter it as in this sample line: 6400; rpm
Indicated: 1100; rpm
